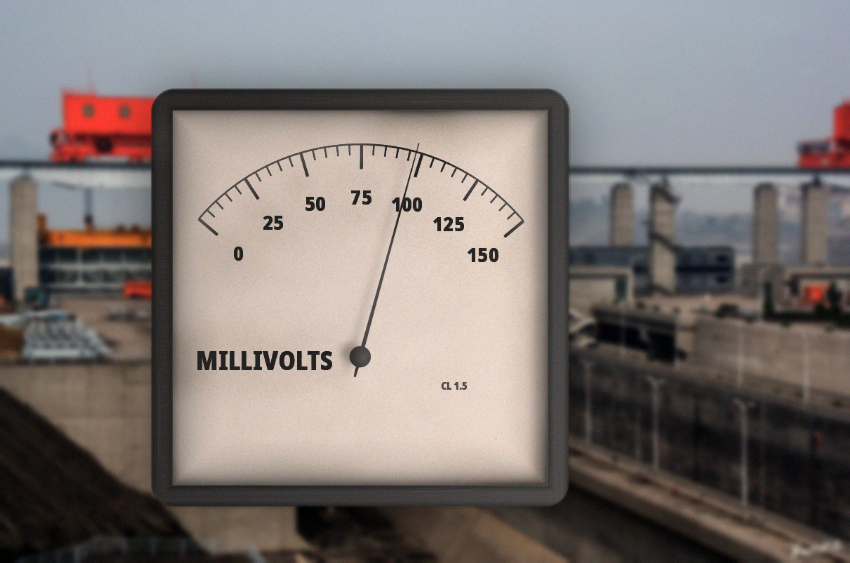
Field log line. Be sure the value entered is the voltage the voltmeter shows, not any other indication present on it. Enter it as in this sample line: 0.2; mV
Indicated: 97.5; mV
